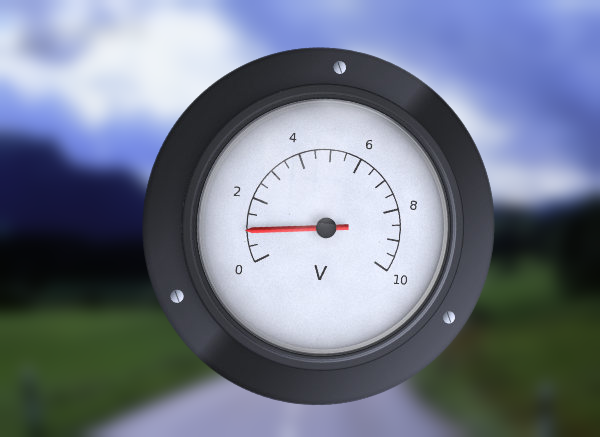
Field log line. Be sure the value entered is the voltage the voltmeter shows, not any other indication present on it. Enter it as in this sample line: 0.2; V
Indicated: 1; V
